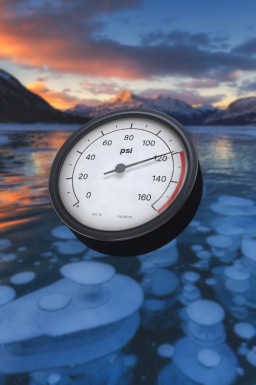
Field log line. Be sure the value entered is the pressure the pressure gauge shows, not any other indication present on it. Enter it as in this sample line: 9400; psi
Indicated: 120; psi
